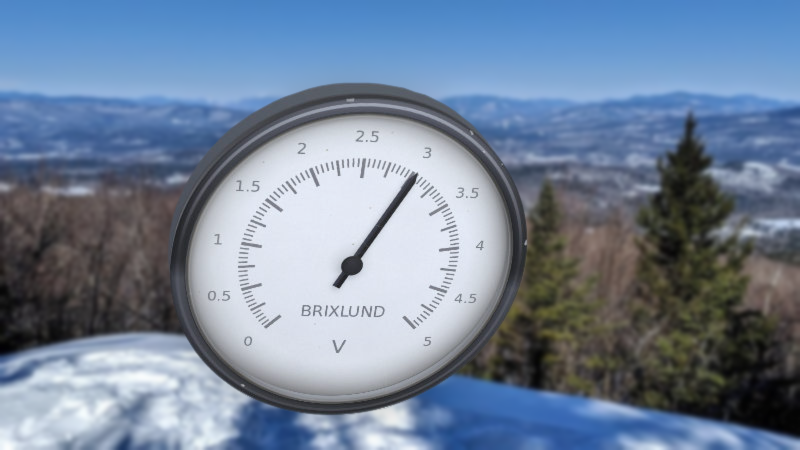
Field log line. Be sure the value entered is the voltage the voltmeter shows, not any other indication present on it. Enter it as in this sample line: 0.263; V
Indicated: 3; V
